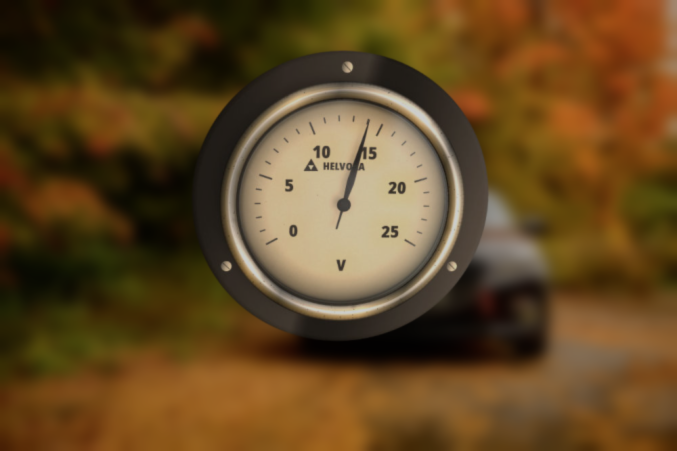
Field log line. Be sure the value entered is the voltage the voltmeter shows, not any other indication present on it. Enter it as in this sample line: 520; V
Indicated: 14; V
